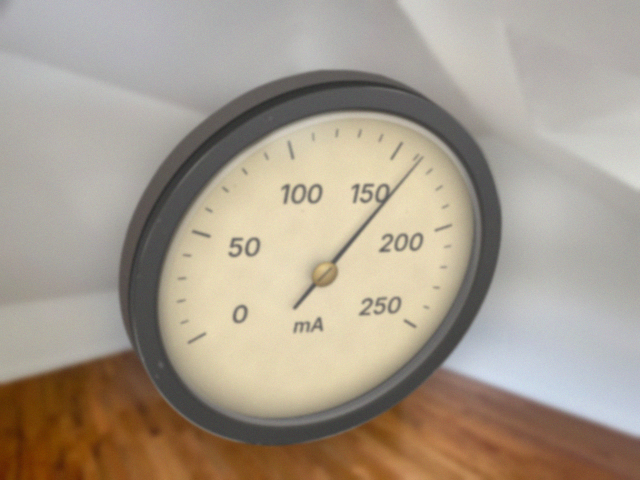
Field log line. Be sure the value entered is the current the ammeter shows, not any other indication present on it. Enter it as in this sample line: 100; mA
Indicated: 160; mA
